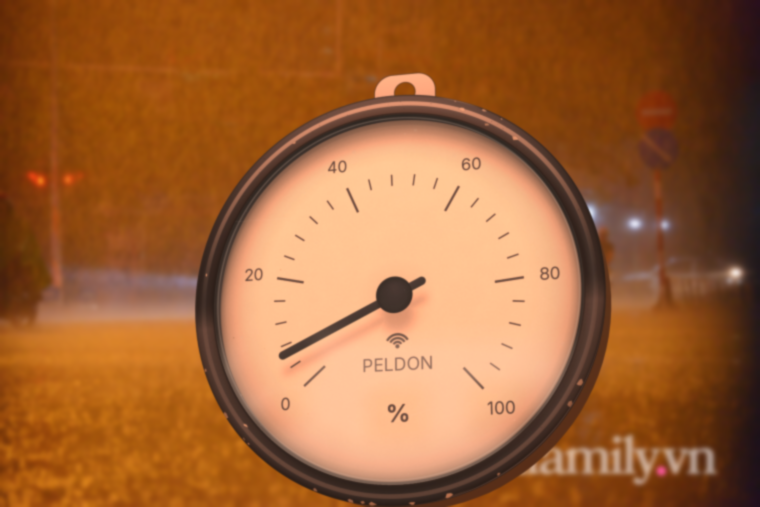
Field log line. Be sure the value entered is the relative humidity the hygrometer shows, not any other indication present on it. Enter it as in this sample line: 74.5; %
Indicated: 6; %
